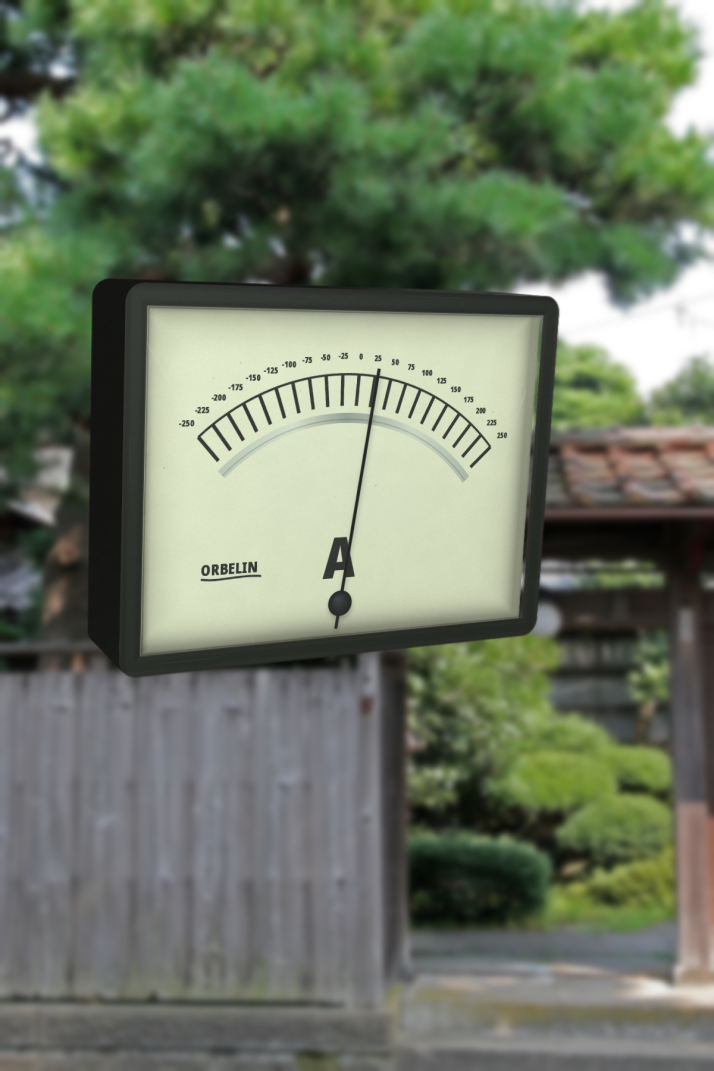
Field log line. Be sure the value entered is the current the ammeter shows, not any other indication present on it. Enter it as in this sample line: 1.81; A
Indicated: 25; A
